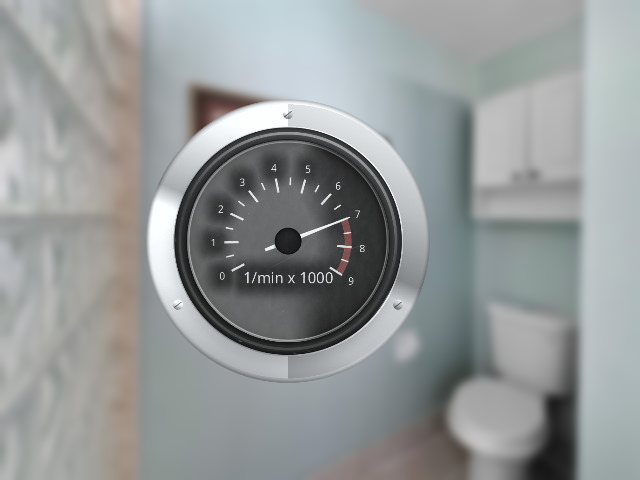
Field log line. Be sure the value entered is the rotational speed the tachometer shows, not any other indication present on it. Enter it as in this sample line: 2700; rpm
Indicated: 7000; rpm
